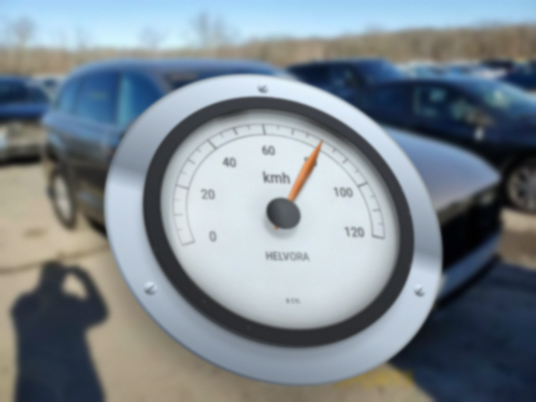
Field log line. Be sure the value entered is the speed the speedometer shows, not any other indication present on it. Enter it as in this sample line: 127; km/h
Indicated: 80; km/h
